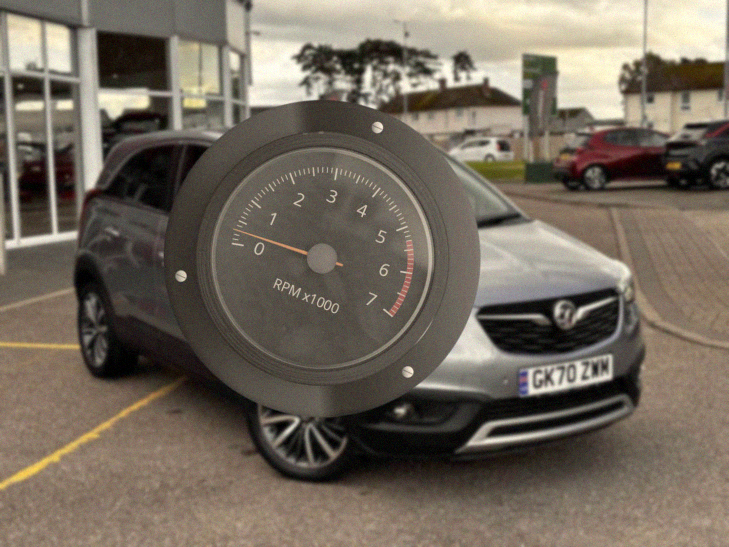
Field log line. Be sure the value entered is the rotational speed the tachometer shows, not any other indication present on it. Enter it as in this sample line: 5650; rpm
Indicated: 300; rpm
